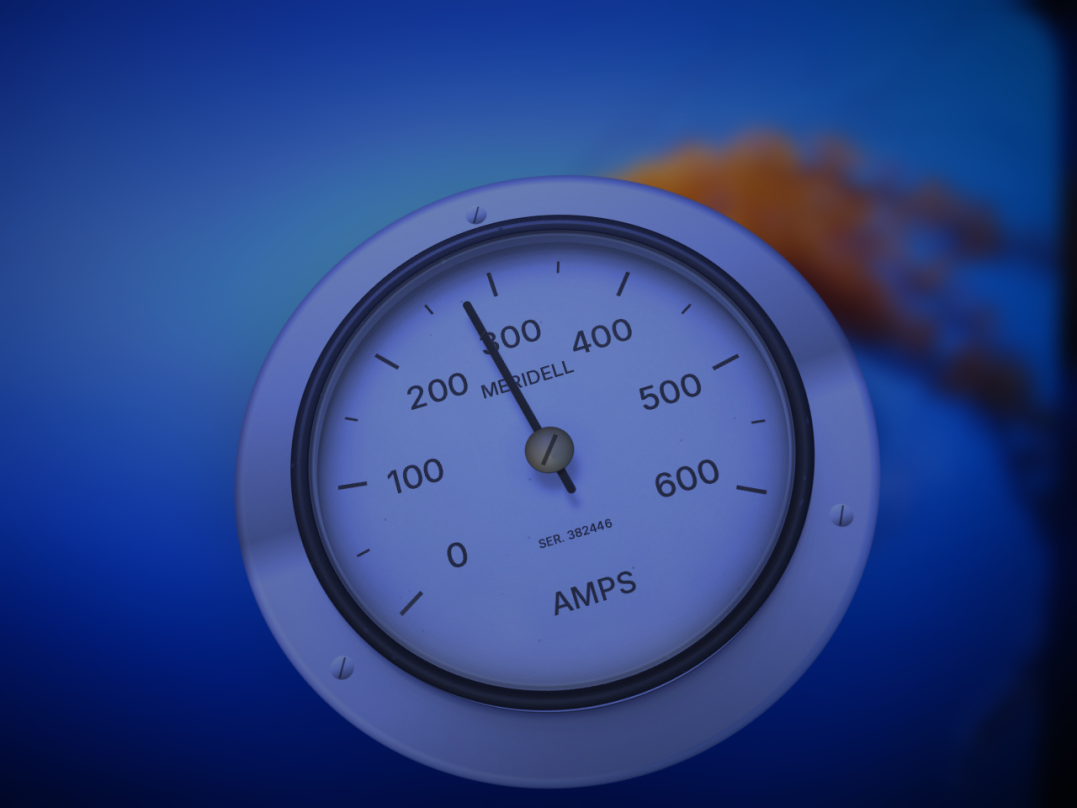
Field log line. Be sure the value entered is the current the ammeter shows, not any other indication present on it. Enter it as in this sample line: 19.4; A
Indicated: 275; A
